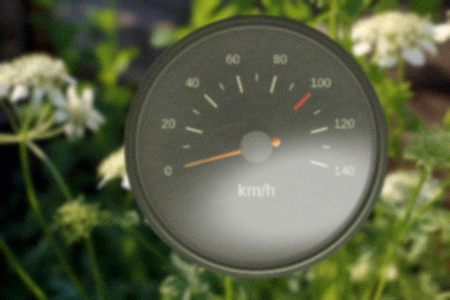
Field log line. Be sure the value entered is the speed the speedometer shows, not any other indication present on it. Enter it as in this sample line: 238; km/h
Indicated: 0; km/h
